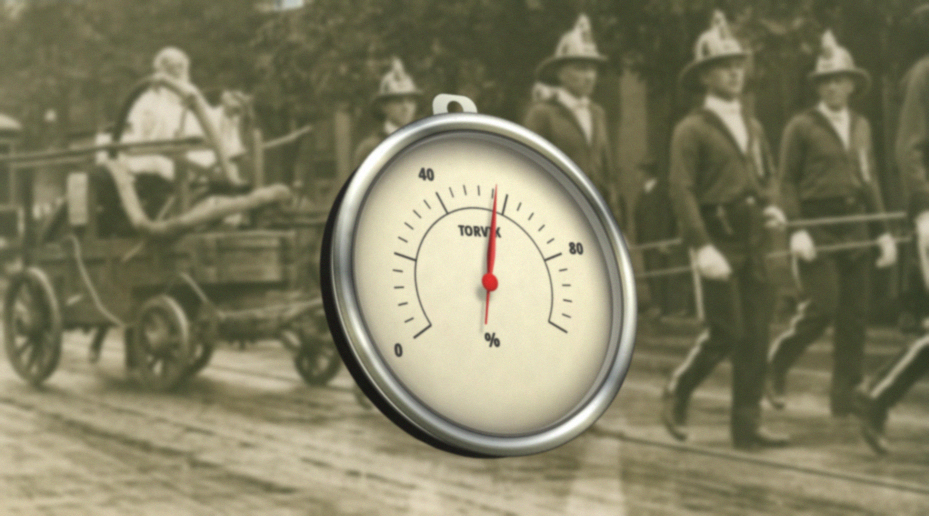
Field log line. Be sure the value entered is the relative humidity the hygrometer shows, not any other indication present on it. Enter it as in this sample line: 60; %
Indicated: 56; %
